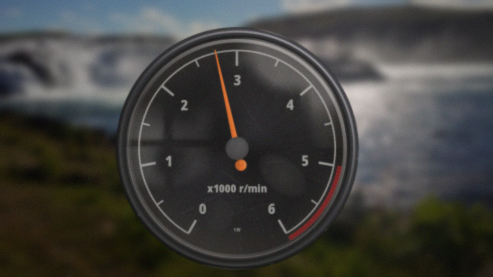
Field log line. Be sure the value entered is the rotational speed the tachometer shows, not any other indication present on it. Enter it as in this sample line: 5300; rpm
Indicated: 2750; rpm
